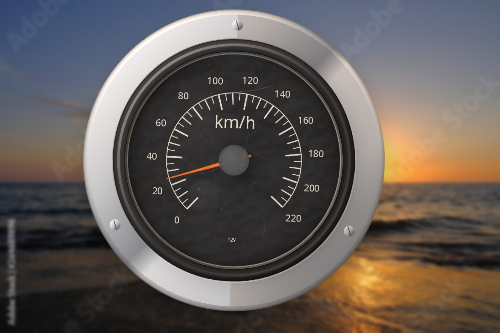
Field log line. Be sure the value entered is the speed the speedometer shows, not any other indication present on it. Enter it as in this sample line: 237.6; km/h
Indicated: 25; km/h
